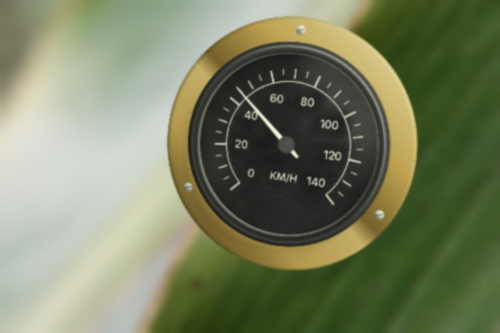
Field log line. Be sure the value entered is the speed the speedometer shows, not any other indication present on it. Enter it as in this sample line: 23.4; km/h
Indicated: 45; km/h
